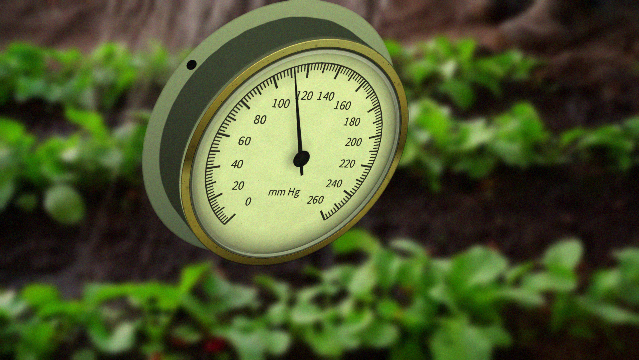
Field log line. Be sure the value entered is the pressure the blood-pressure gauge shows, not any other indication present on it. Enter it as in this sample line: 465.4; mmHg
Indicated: 110; mmHg
